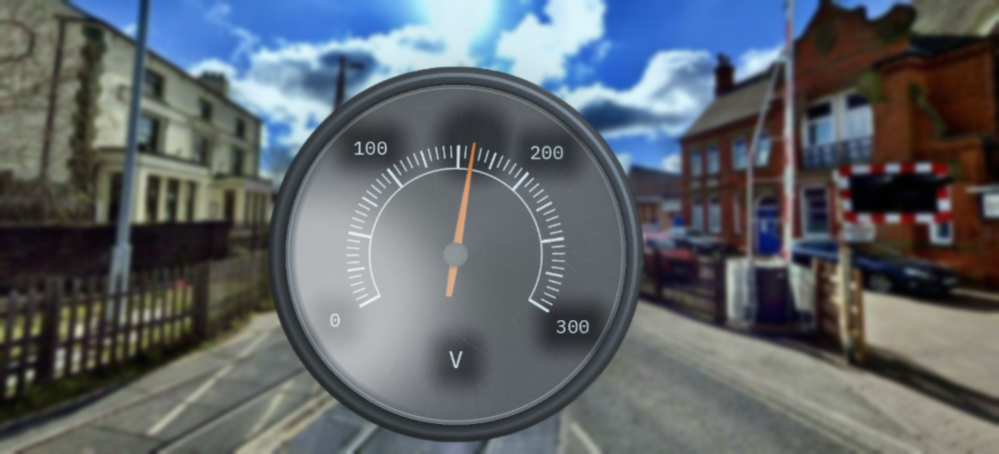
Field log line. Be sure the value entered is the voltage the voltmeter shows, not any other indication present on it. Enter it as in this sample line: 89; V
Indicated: 160; V
